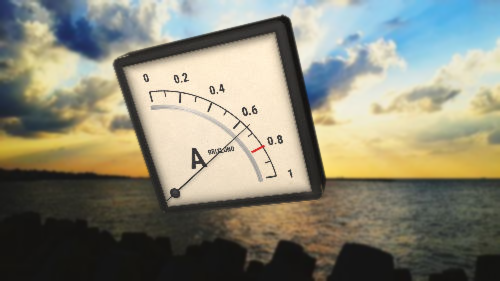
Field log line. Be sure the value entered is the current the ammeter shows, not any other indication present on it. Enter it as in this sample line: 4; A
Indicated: 0.65; A
